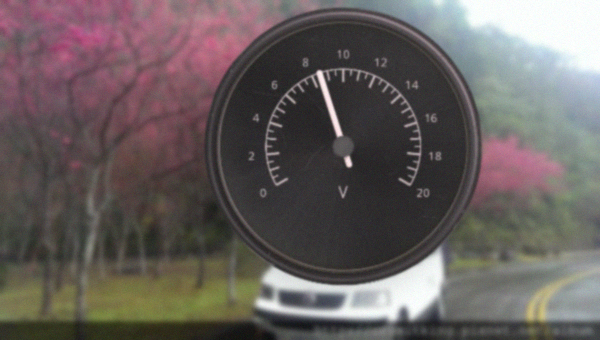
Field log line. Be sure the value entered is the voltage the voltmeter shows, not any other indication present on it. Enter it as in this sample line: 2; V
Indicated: 8.5; V
